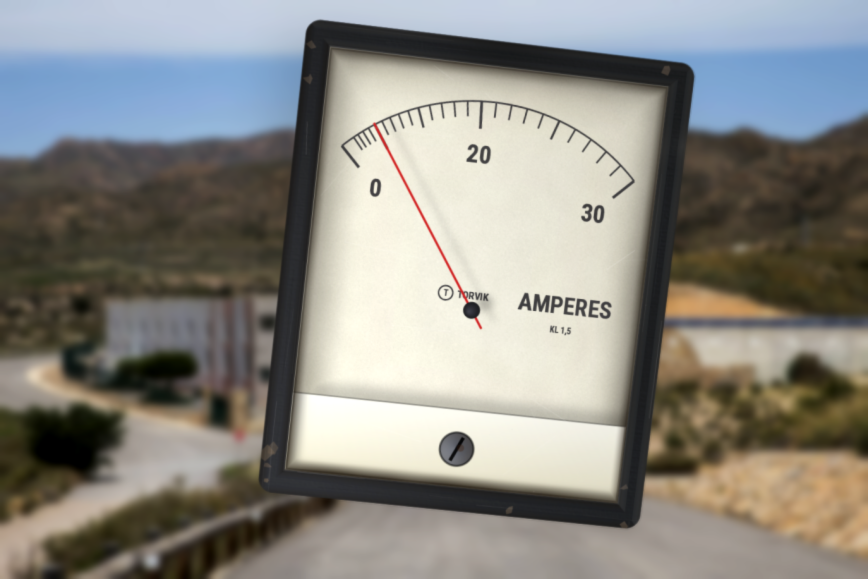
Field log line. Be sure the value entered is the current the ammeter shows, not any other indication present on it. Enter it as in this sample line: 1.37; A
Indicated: 10; A
